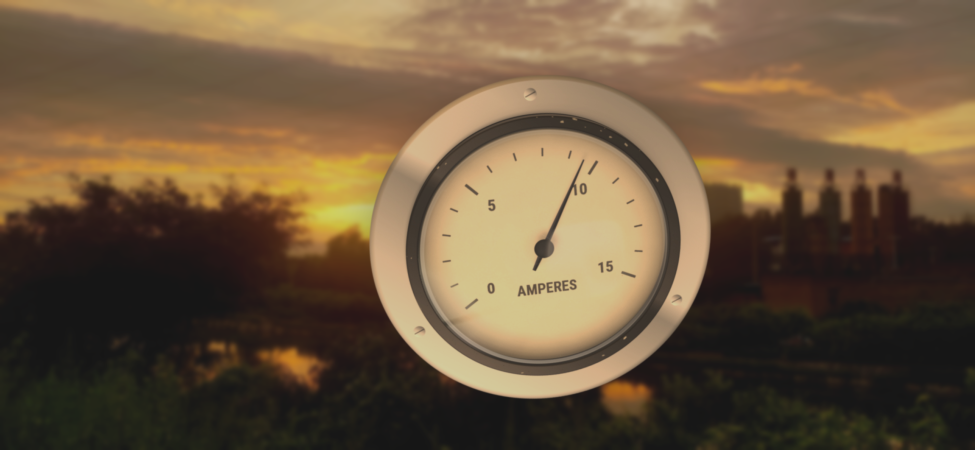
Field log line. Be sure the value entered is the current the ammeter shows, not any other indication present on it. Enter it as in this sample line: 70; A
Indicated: 9.5; A
